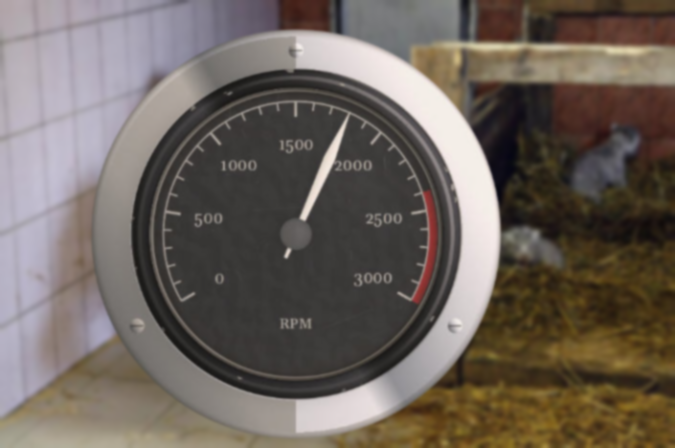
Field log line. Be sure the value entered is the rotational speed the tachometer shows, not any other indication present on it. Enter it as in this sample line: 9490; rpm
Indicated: 1800; rpm
